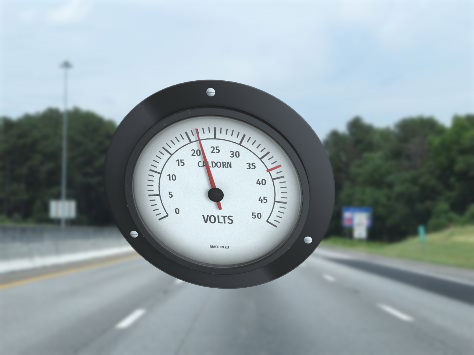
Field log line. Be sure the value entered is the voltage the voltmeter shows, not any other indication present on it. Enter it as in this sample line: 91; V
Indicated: 22; V
